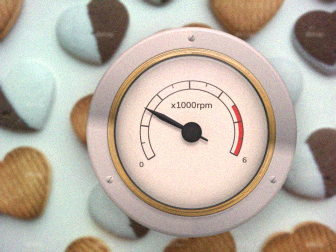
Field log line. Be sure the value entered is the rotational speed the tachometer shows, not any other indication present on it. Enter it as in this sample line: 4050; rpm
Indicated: 1500; rpm
